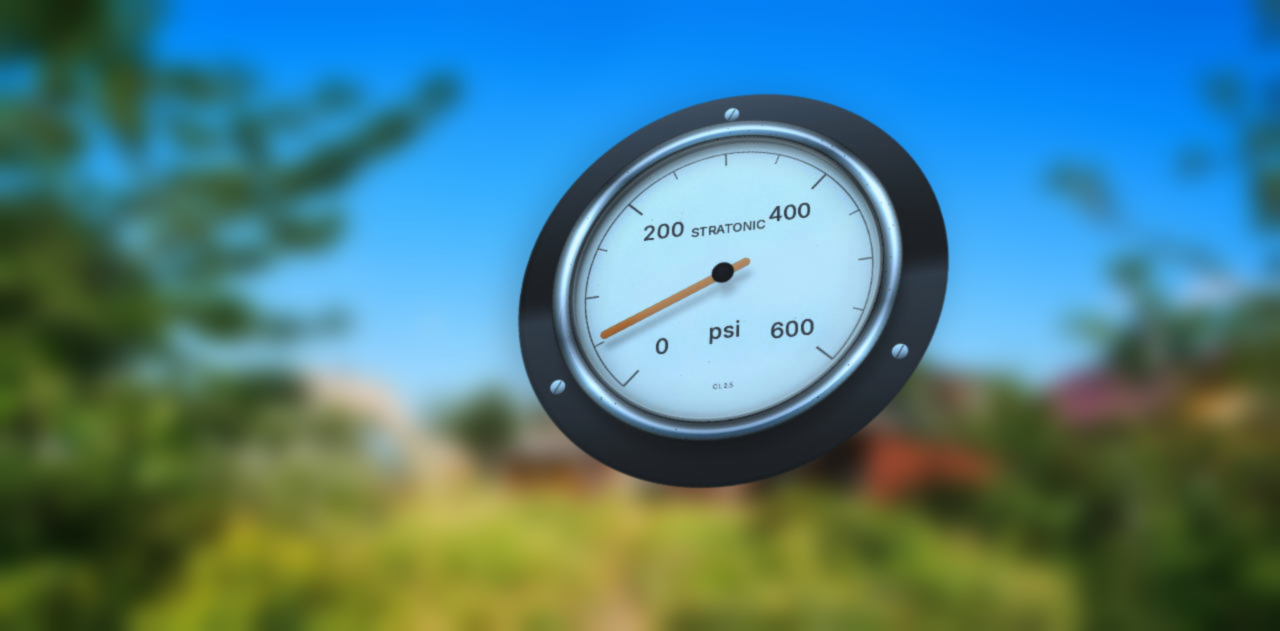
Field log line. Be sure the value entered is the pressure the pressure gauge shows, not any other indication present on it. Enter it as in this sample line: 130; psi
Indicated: 50; psi
